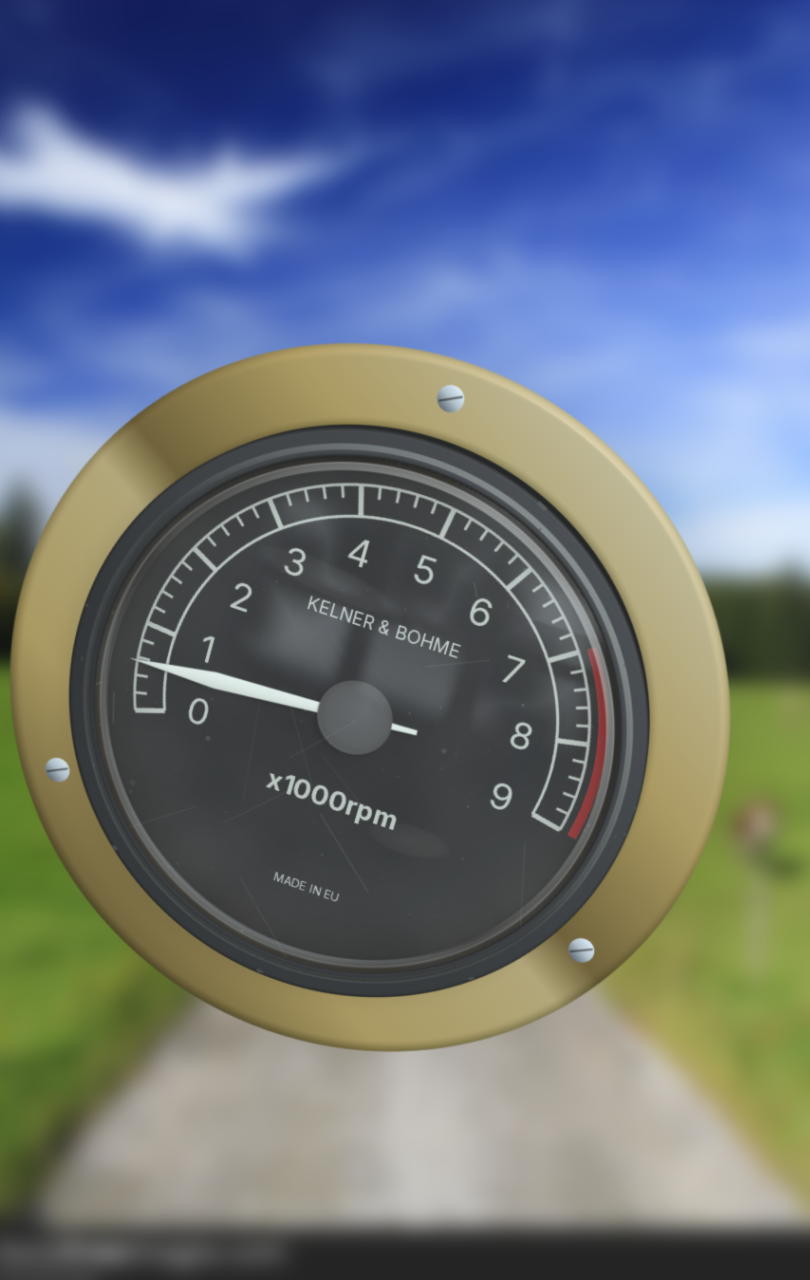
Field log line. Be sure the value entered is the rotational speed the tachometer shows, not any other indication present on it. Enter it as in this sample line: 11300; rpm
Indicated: 600; rpm
